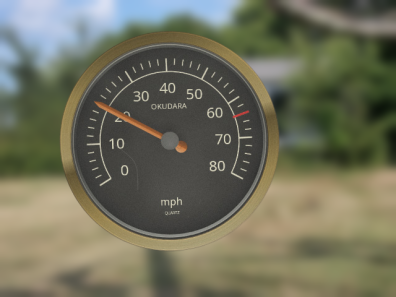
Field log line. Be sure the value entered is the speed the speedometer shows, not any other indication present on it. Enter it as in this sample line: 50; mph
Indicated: 20; mph
